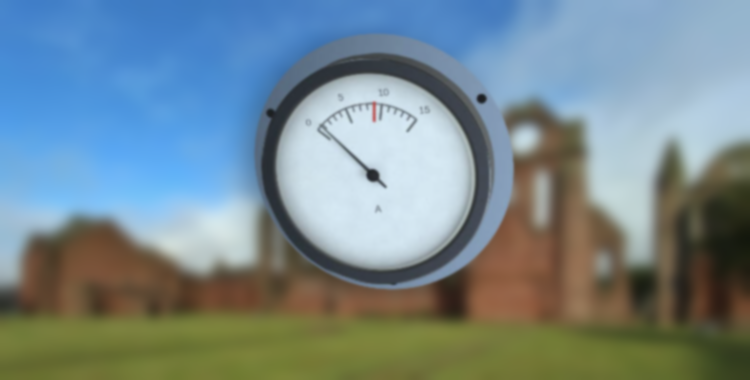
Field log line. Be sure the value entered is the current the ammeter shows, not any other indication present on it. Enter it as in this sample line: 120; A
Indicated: 1; A
